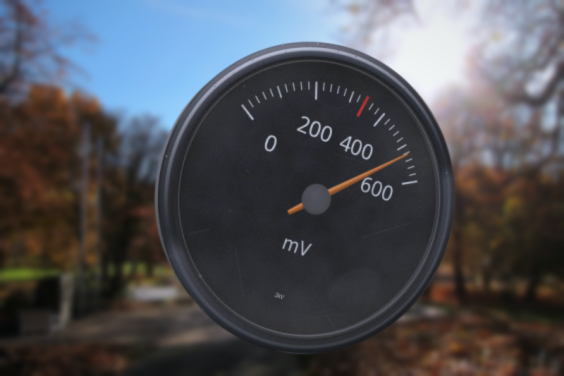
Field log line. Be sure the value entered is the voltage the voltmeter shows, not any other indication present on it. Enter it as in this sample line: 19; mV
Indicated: 520; mV
